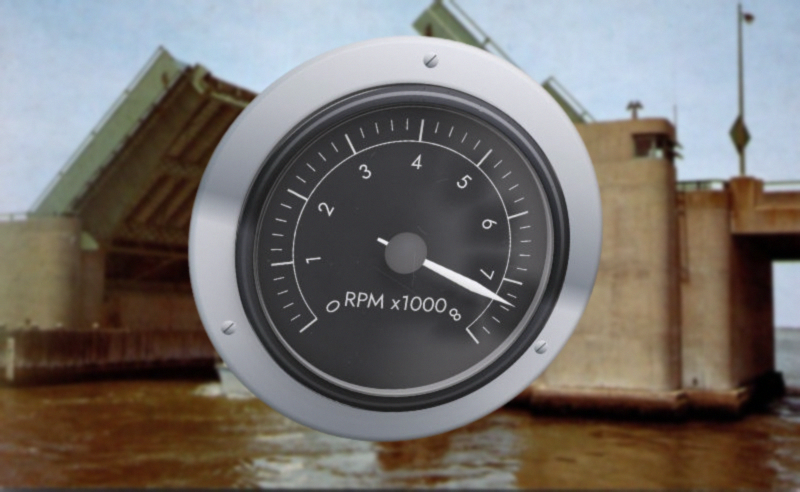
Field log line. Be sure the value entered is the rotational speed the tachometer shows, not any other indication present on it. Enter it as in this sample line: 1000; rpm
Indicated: 7300; rpm
